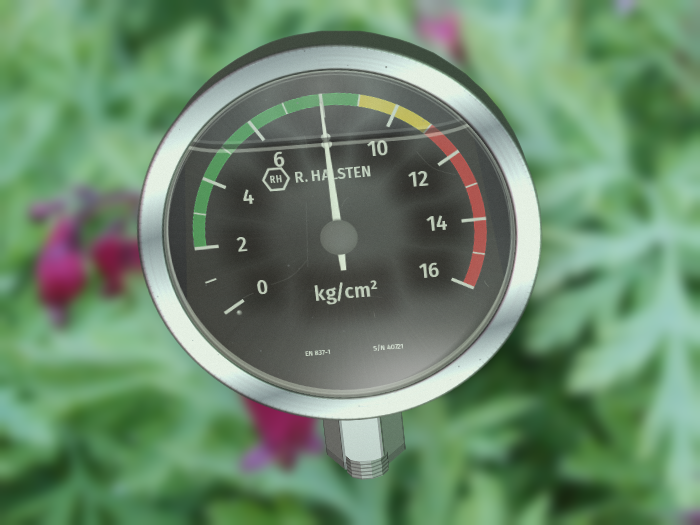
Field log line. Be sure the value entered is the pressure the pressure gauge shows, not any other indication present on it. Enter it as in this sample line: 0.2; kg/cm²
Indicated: 8; kg/cm²
